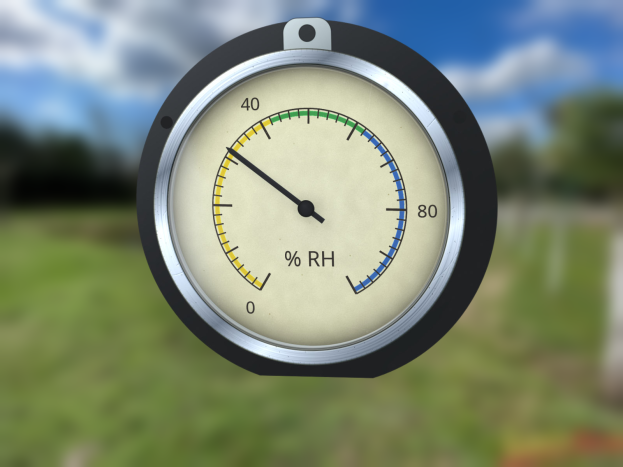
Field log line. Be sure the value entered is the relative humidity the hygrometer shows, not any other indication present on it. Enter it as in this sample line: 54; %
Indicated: 32; %
